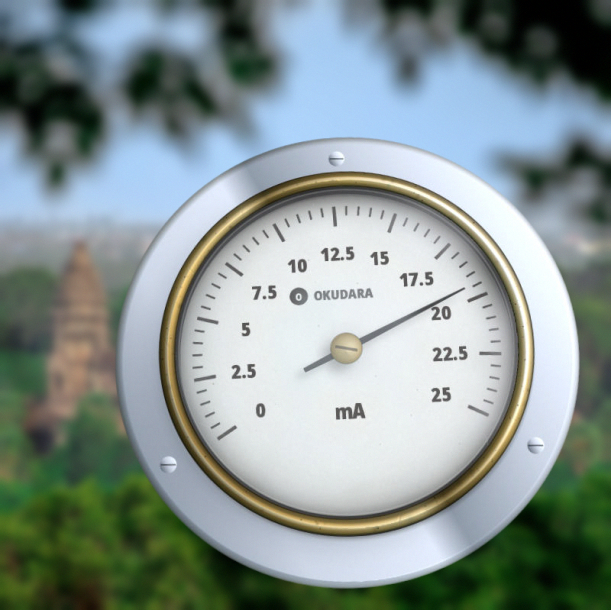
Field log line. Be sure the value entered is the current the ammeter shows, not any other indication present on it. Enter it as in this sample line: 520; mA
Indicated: 19.5; mA
